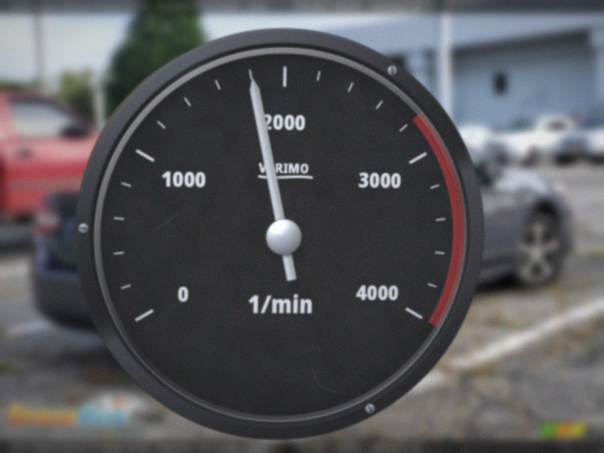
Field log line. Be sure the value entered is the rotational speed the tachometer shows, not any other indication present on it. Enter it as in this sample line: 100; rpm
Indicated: 1800; rpm
